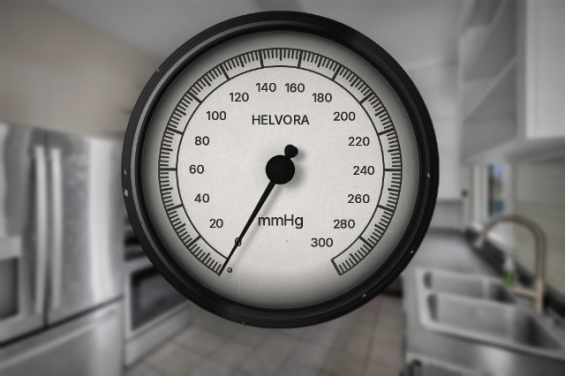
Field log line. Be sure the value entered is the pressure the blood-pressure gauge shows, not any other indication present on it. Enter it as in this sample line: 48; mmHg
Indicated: 0; mmHg
